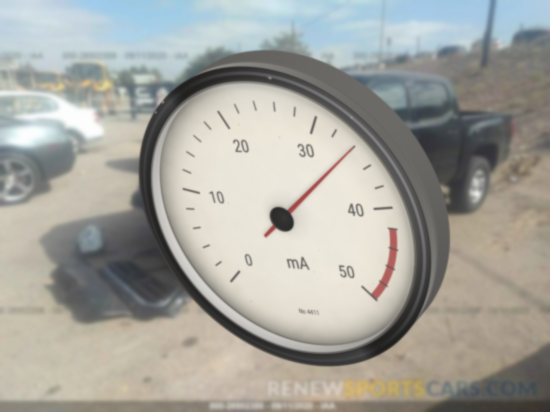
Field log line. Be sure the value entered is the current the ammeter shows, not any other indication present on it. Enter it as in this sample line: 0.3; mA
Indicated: 34; mA
